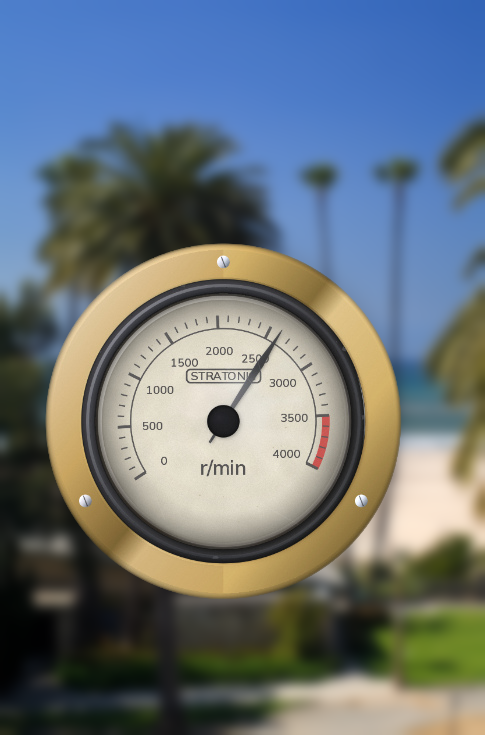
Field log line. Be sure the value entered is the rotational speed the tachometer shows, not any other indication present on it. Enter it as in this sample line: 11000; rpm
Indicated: 2600; rpm
